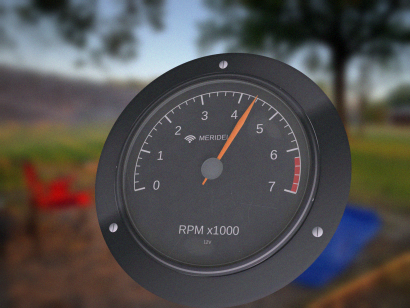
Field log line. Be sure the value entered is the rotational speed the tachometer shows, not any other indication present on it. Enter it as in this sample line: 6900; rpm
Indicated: 4400; rpm
